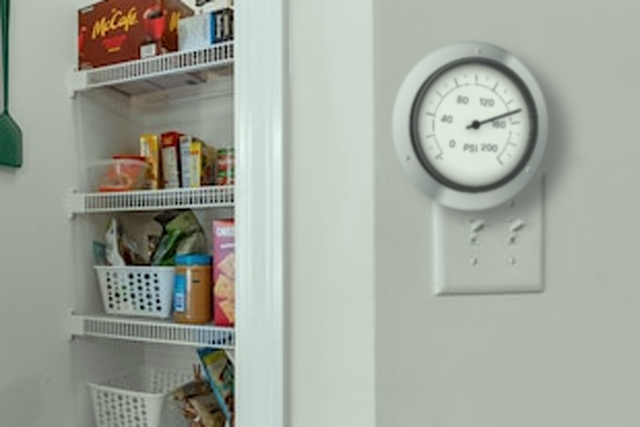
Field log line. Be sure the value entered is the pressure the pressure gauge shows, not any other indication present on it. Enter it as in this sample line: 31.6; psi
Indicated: 150; psi
